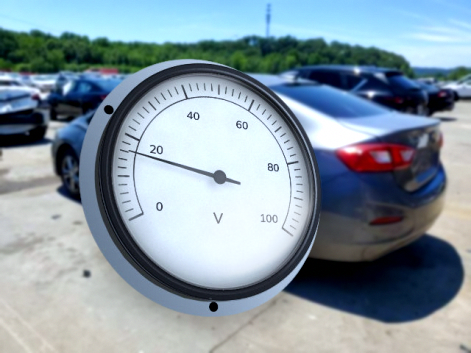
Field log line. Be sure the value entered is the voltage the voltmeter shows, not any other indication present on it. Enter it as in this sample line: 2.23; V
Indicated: 16; V
